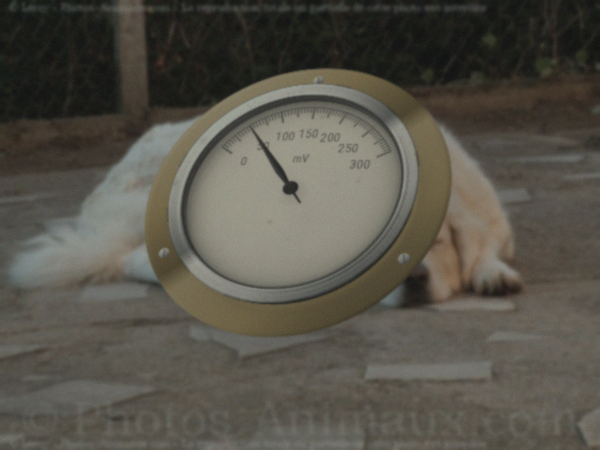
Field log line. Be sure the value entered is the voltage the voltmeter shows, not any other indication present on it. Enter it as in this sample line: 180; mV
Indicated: 50; mV
